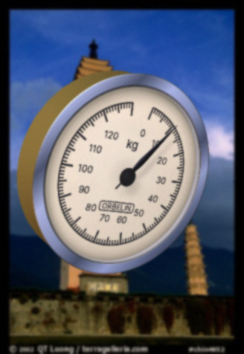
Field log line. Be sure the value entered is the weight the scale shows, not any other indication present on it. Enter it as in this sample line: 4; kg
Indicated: 10; kg
